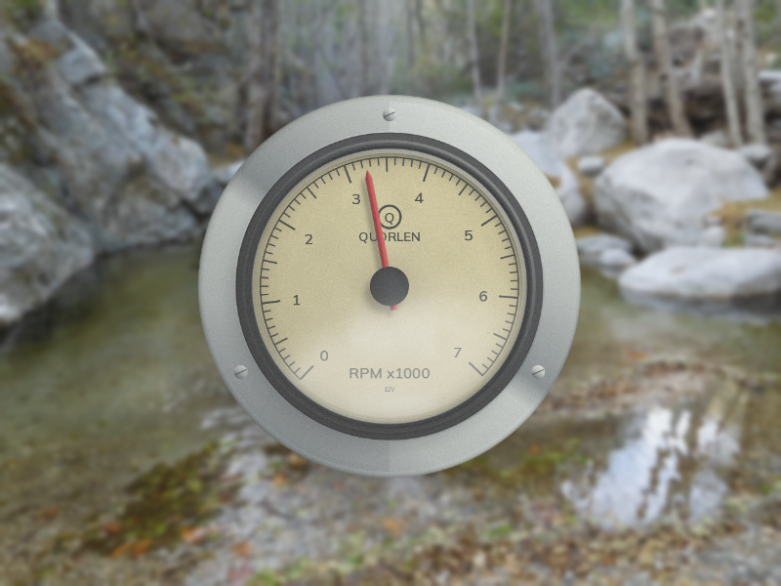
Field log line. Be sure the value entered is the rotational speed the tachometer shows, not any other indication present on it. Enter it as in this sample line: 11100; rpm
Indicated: 3250; rpm
